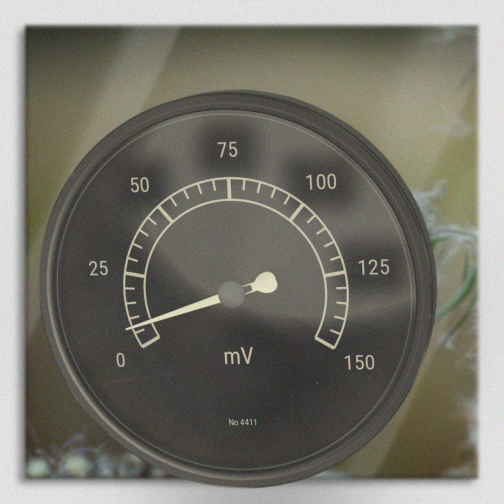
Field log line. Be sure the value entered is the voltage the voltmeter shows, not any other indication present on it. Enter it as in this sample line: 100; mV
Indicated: 7.5; mV
